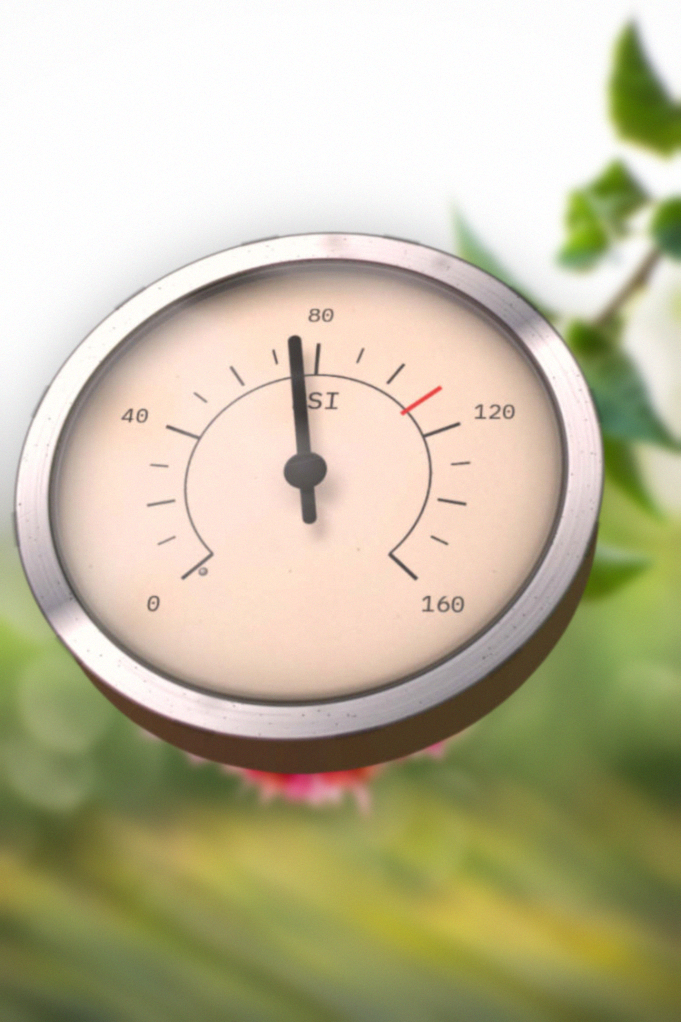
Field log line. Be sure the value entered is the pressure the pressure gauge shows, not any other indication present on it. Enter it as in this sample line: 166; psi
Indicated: 75; psi
